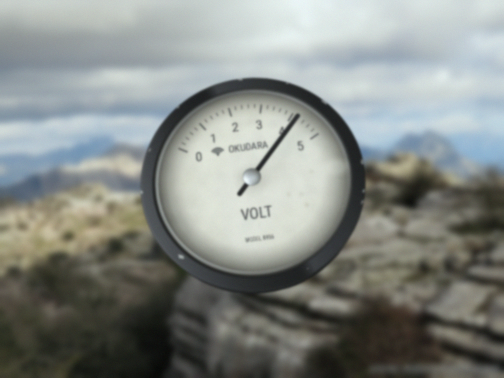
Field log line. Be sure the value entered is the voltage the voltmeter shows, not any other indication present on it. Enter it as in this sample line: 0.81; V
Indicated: 4.2; V
